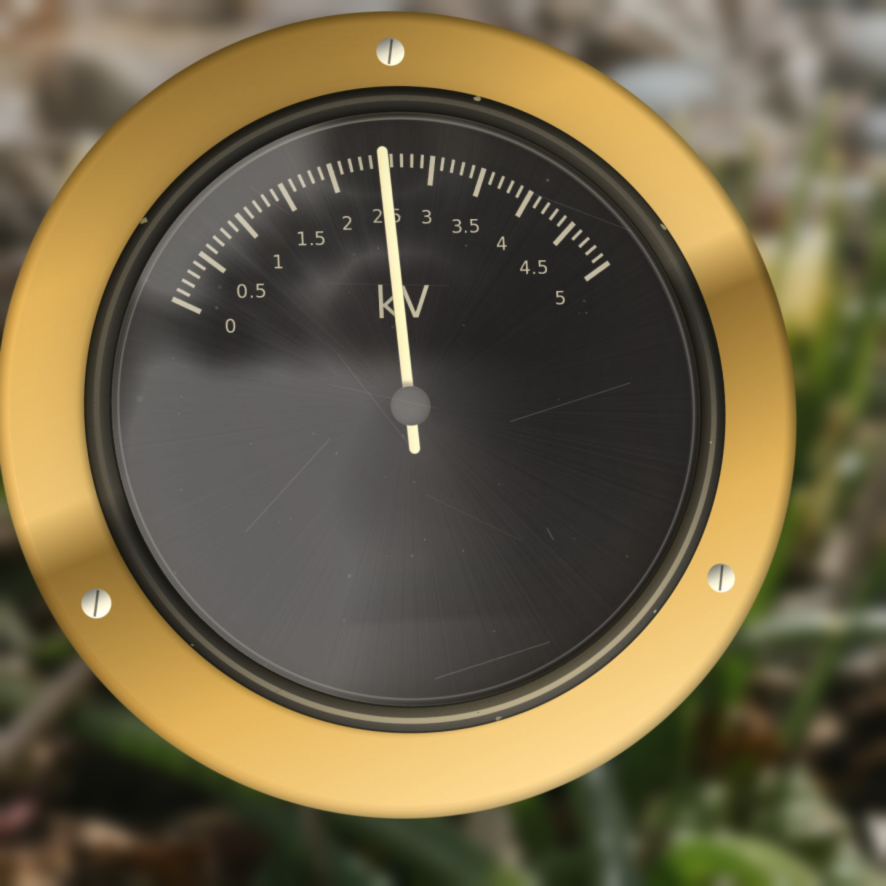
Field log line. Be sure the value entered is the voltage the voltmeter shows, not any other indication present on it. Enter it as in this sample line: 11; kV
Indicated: 2.5; kV
